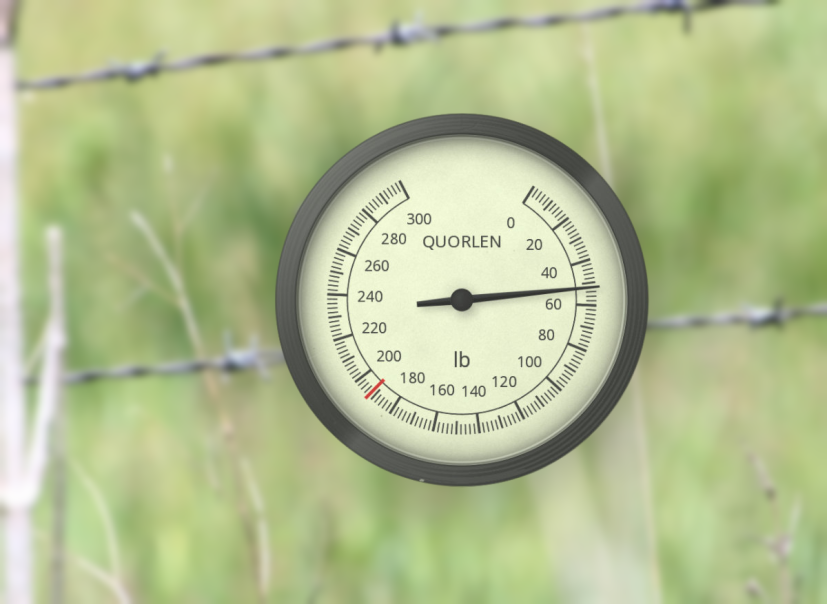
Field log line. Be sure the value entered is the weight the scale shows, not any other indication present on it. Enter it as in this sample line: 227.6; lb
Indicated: 52; lb
